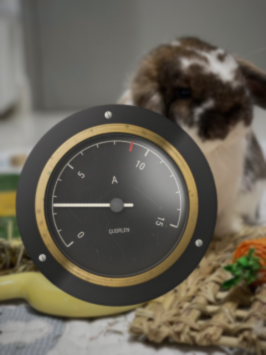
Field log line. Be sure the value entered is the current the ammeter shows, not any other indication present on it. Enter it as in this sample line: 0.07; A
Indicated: 2.5; A
